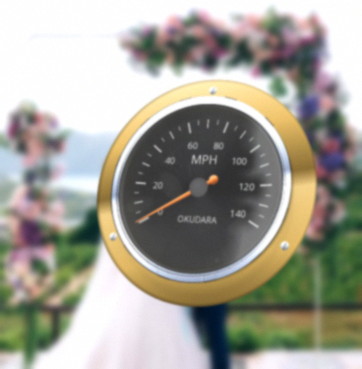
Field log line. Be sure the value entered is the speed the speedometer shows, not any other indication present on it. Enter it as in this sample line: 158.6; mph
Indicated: 0; mph
